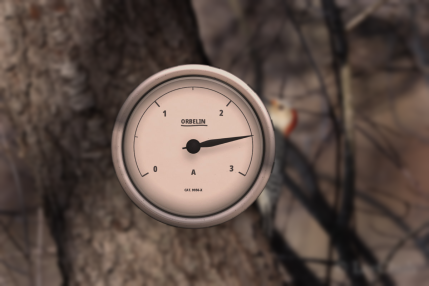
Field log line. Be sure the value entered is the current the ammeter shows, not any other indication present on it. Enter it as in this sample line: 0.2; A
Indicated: 2.5; A
